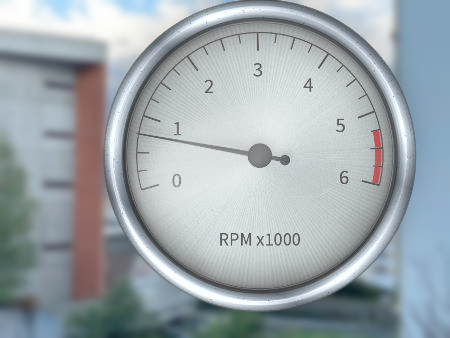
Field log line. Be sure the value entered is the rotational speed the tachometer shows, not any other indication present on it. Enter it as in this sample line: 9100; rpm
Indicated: 750; rpm
